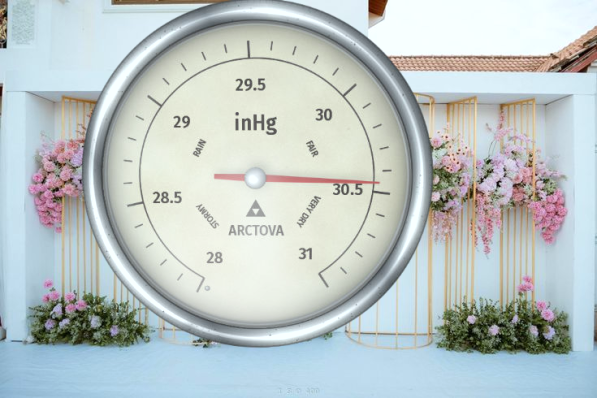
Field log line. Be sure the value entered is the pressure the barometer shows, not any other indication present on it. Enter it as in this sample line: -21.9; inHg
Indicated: 30.45; inHg
